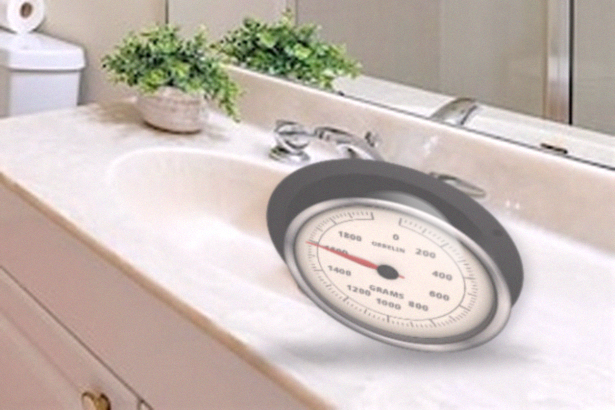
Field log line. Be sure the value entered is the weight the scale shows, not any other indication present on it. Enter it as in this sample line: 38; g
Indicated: 1600; g
